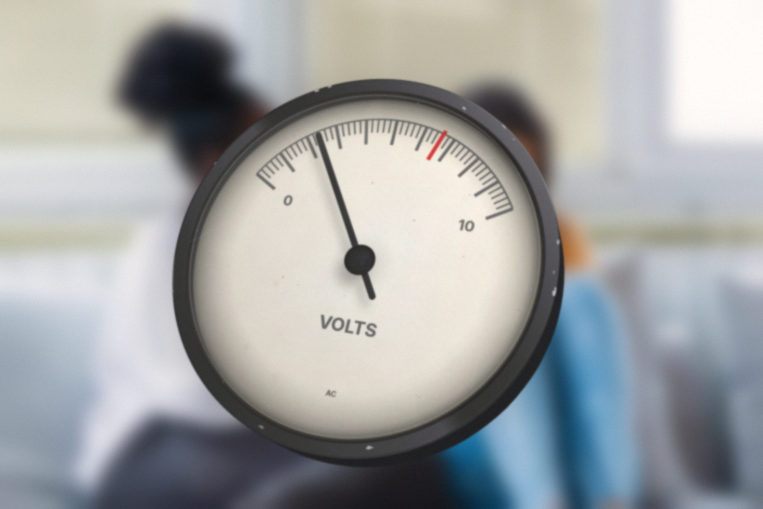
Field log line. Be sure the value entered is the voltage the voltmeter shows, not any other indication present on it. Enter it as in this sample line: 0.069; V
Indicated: 2.4; V
